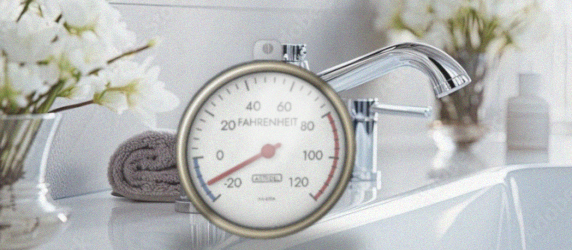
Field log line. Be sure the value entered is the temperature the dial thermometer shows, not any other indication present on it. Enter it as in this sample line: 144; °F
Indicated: -12; °F
